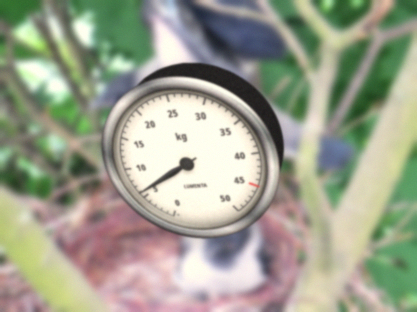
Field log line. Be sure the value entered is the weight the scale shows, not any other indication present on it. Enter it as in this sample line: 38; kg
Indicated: 6; kg
